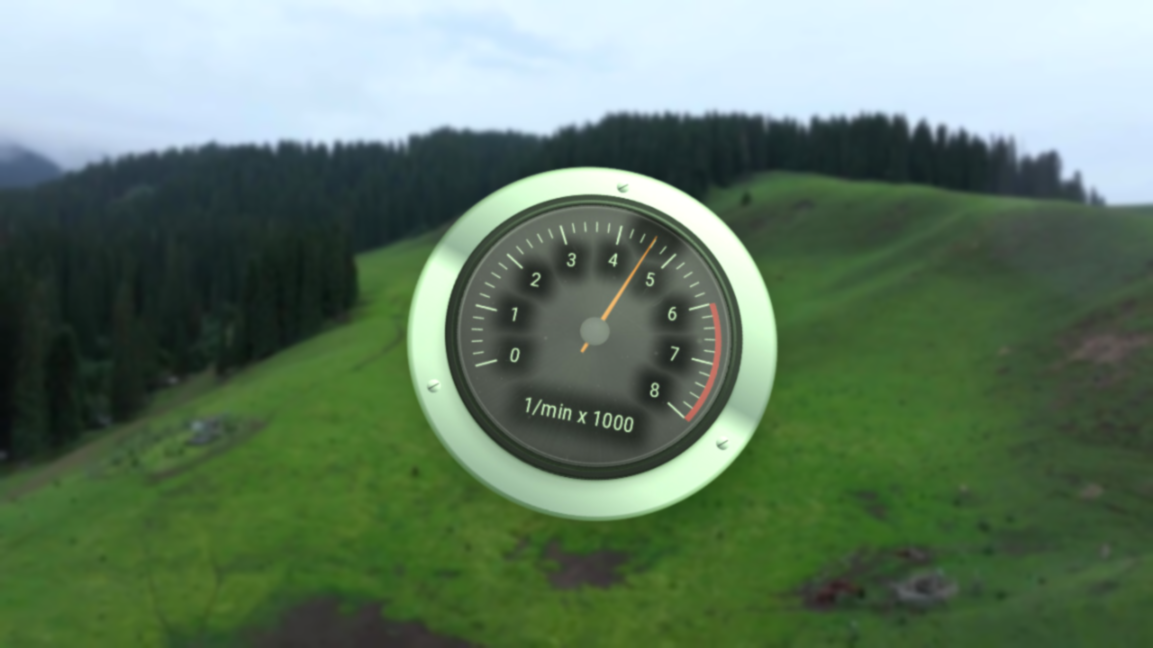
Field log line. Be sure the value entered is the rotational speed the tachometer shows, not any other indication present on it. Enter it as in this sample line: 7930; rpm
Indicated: 4600; rpm
